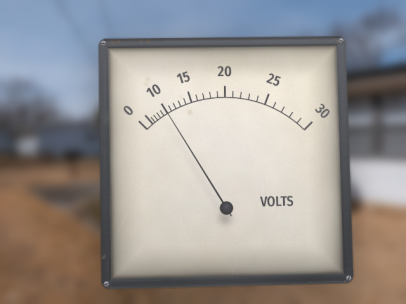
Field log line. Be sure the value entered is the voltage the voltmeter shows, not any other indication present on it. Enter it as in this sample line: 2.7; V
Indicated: 10; V
